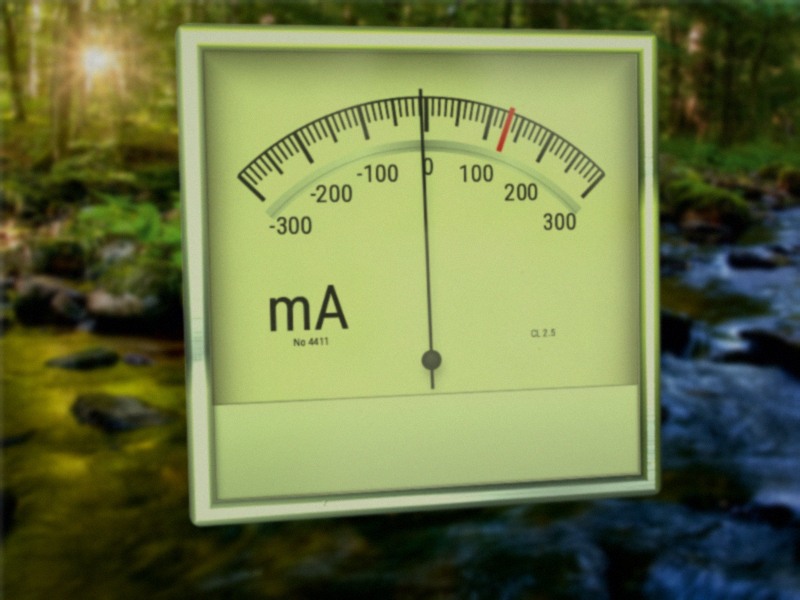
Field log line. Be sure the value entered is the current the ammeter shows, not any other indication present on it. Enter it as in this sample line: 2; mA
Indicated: -10; mA
